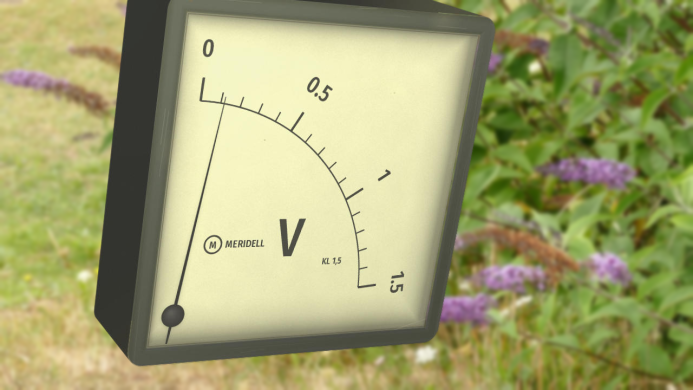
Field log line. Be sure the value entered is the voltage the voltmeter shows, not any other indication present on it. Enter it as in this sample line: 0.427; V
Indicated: 0.1; V
